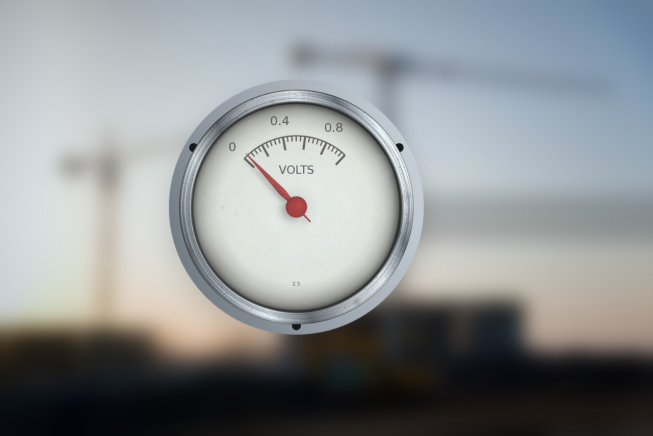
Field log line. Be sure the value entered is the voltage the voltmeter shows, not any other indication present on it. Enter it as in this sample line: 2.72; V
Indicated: 0.04; V
